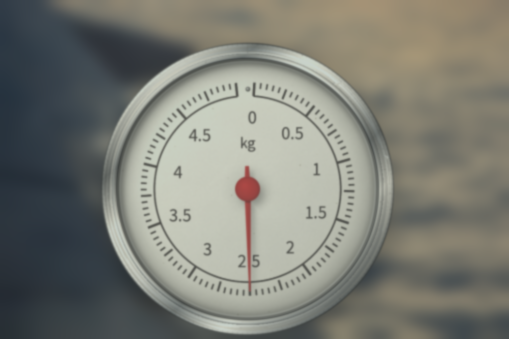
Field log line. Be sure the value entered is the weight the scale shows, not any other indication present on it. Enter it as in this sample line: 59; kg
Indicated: 2.5; kg
